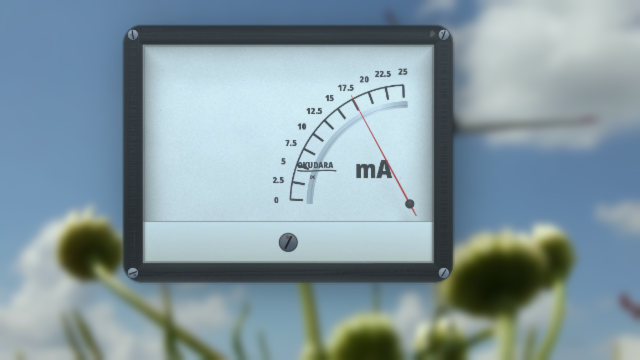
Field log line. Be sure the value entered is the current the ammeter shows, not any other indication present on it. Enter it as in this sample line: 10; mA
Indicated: 17.5; mA
